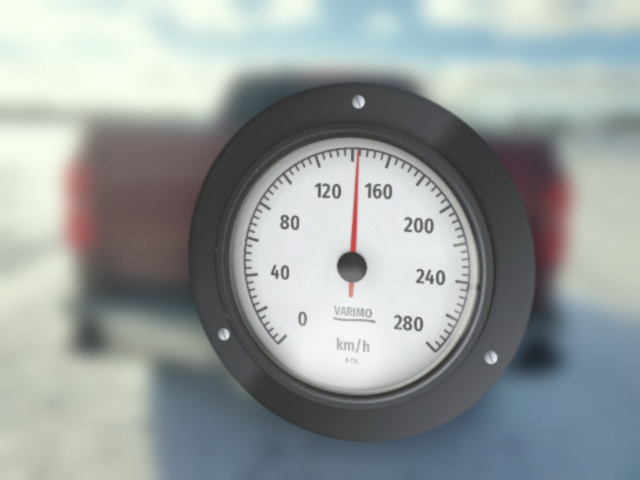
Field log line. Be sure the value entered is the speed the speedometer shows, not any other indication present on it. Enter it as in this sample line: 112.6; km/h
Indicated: 144; km/h
